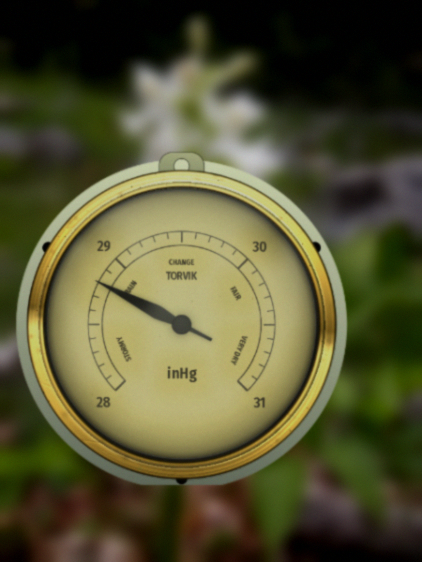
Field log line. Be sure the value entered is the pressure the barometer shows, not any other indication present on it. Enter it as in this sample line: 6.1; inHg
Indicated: 28.8; inHg
